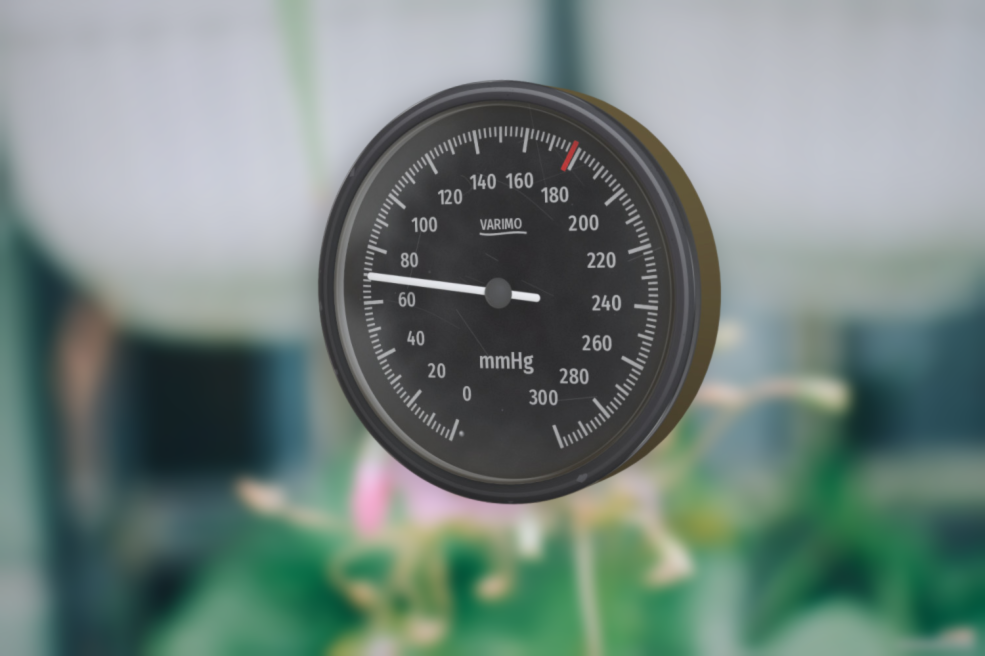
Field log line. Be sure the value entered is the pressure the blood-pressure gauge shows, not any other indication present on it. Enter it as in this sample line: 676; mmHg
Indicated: 70; mmHg
